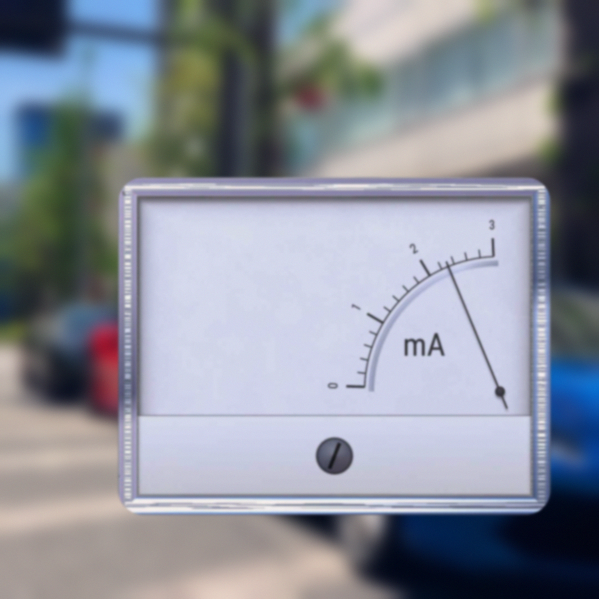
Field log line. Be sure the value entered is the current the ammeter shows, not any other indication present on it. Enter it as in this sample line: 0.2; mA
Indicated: 2.3; mA
